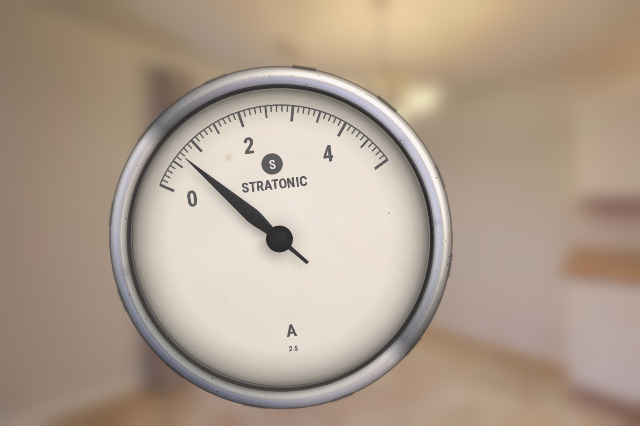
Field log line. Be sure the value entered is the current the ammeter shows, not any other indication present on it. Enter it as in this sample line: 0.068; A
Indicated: 0.7; A
